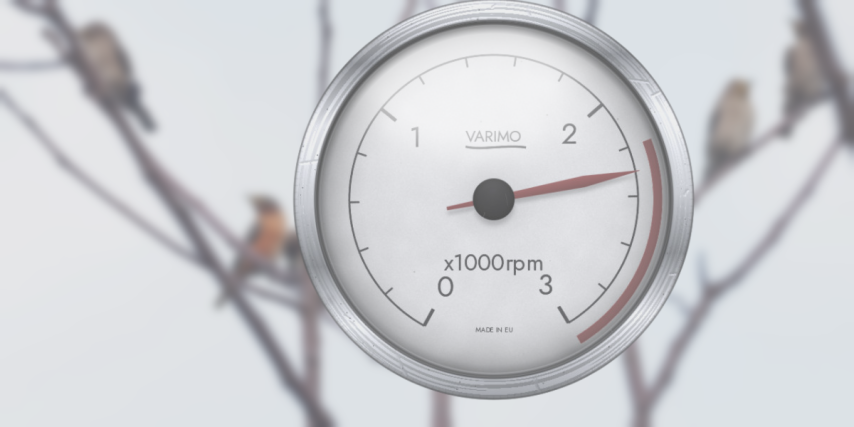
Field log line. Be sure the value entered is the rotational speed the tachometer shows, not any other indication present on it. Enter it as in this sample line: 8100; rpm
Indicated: 2300; rpm
